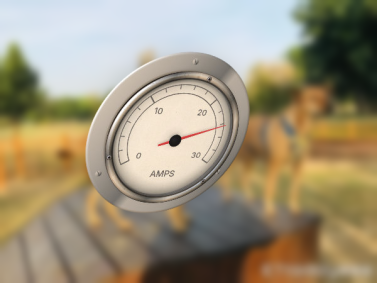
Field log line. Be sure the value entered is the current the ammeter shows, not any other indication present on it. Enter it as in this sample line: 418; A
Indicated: 24; A
